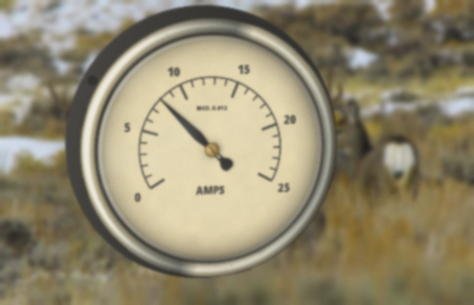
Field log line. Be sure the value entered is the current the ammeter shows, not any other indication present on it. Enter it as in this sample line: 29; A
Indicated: 8; A
